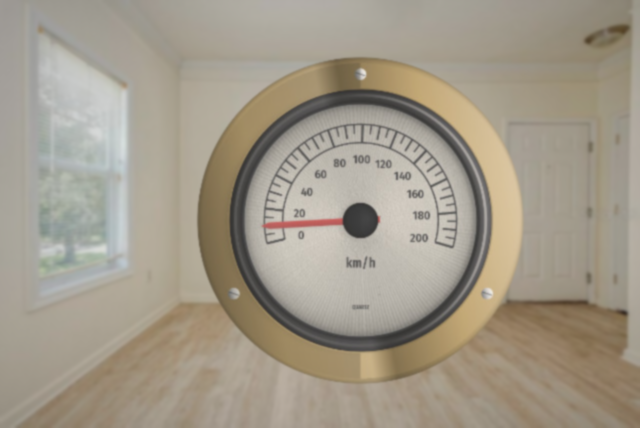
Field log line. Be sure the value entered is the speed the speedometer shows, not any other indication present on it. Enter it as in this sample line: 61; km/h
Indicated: 10; km/h
